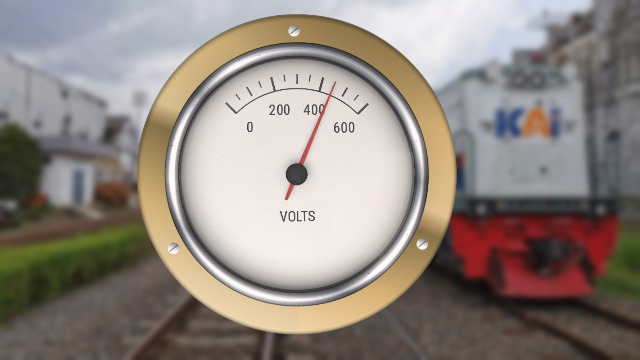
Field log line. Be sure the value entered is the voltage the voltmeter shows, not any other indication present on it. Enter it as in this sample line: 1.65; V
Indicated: 450; V
